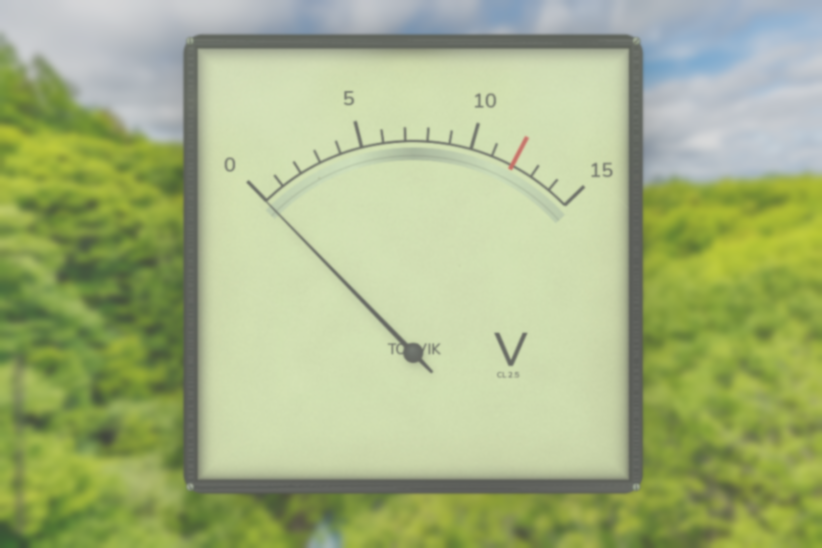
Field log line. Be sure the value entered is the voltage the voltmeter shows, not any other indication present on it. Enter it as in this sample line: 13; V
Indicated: 0; V
